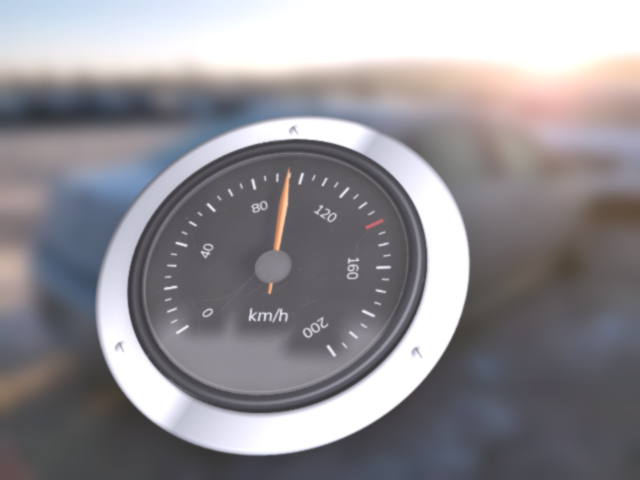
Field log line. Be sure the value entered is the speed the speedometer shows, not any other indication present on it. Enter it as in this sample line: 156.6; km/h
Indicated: 95; km/h
